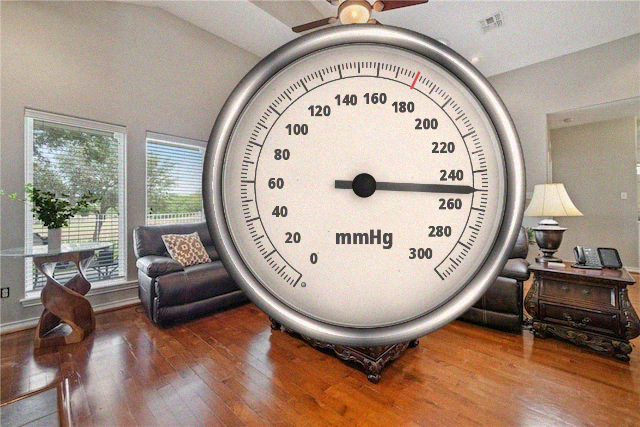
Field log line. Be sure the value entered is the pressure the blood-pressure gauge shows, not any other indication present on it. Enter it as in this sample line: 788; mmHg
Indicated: 250; mmHg
